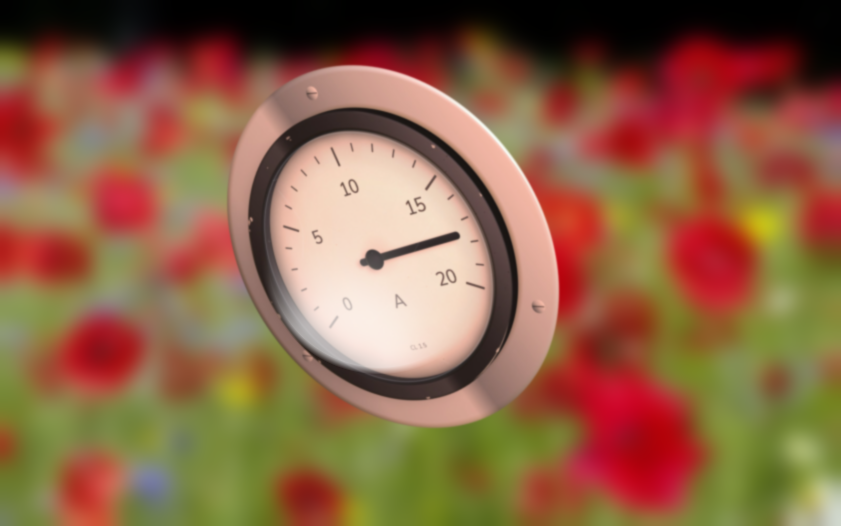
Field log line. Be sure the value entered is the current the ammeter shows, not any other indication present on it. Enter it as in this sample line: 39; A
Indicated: 17.5; A
